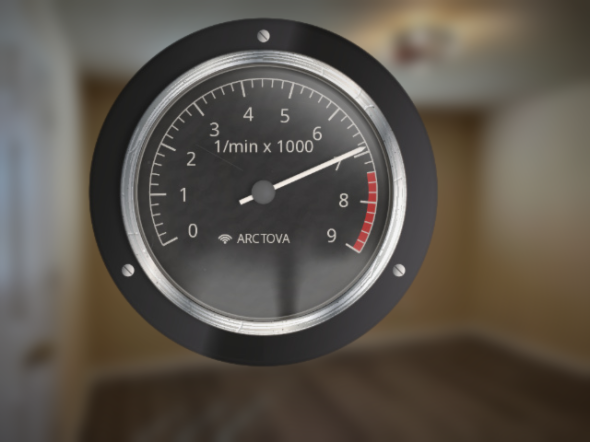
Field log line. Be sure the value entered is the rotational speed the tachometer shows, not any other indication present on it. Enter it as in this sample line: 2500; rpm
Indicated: 6900; rpm
